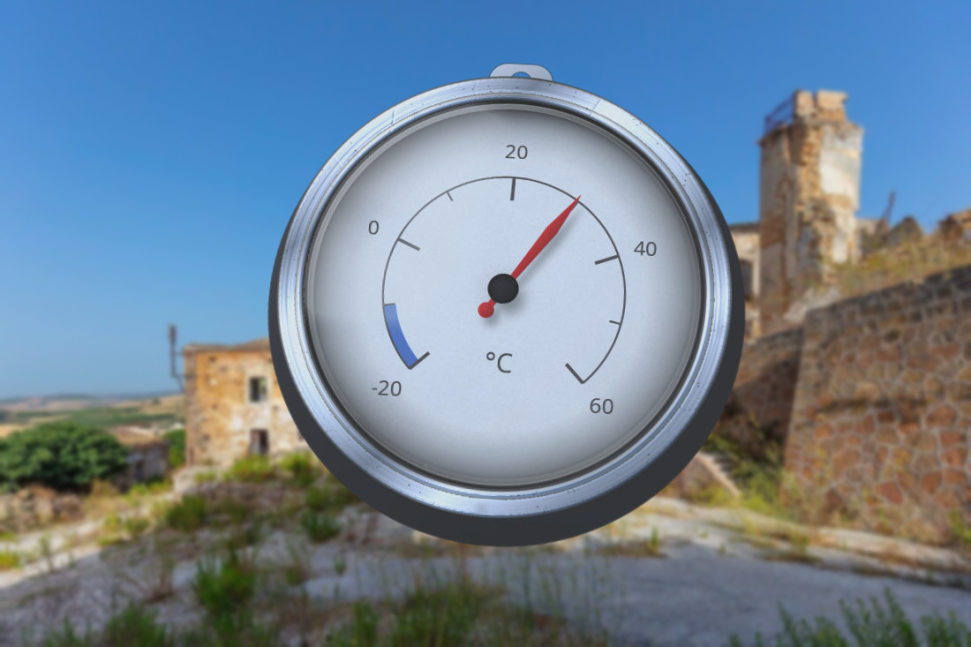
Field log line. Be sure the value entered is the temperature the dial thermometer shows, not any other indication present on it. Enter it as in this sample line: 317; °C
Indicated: 30; °C
